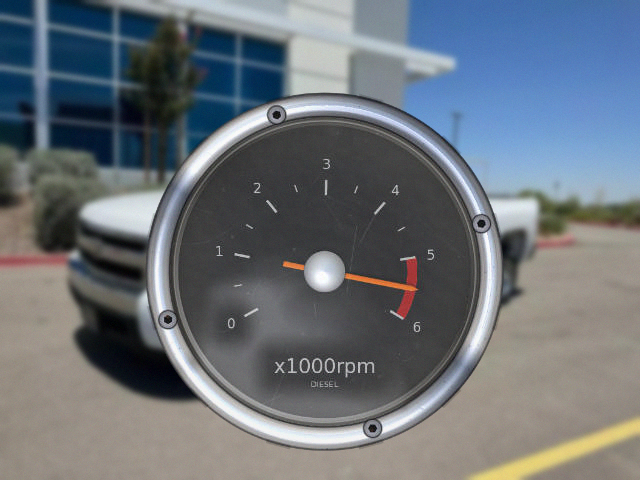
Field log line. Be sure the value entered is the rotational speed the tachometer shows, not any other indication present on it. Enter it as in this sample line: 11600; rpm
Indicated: 5500; rpm
